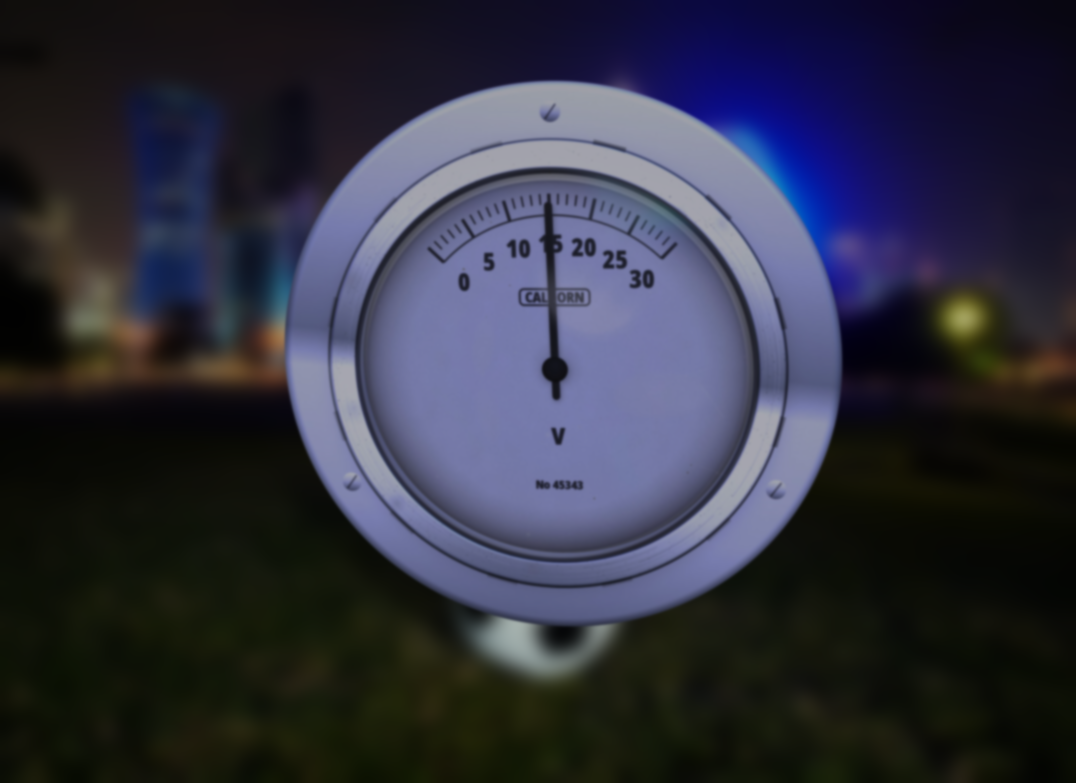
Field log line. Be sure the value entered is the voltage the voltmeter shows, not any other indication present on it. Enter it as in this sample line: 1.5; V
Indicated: 15; V
